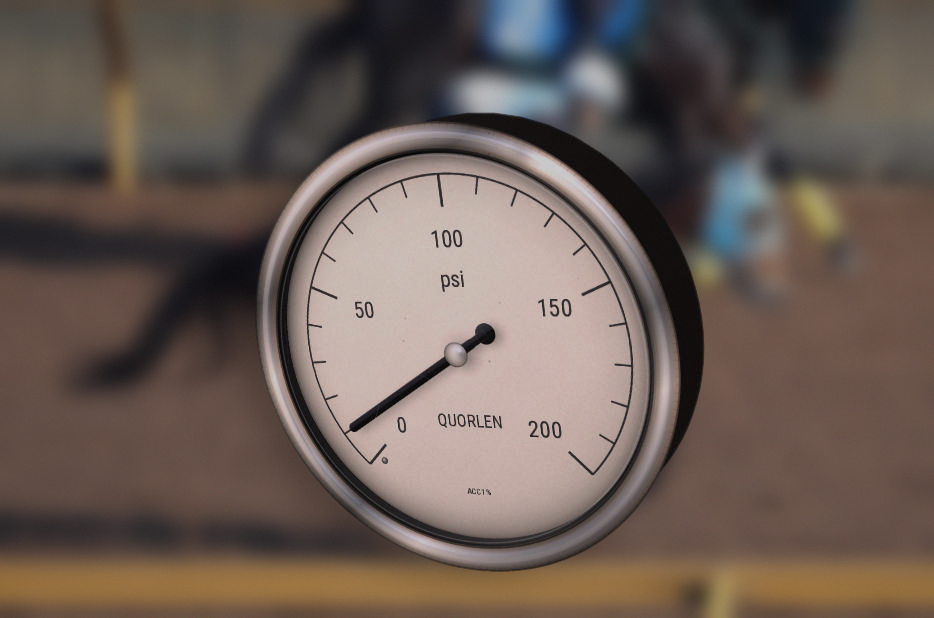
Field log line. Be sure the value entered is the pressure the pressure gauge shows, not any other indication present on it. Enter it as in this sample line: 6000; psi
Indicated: 10; psi
